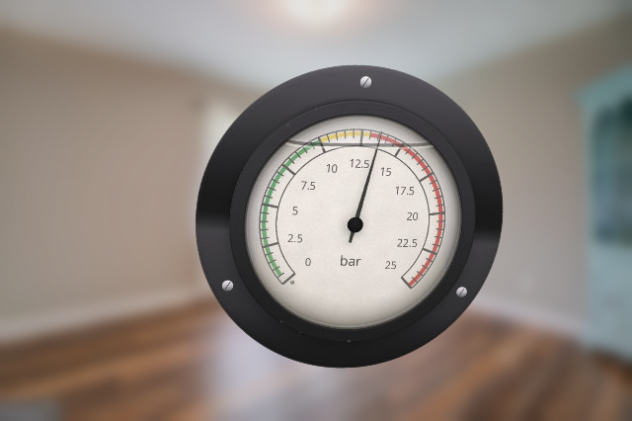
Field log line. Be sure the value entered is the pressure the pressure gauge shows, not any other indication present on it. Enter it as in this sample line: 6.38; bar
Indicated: 13.5; bar
